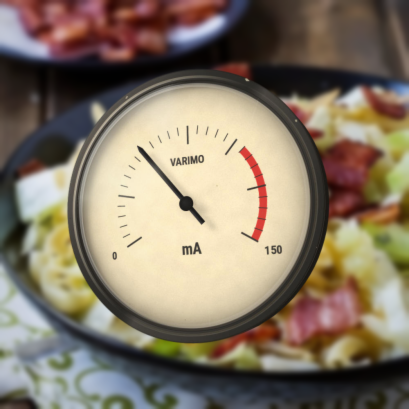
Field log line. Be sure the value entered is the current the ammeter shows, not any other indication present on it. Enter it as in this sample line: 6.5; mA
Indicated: 50; mA
